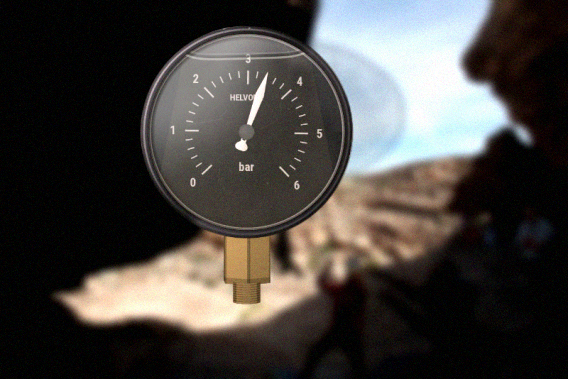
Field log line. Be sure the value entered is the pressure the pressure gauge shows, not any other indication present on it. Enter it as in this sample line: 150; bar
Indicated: 3.4; bar
